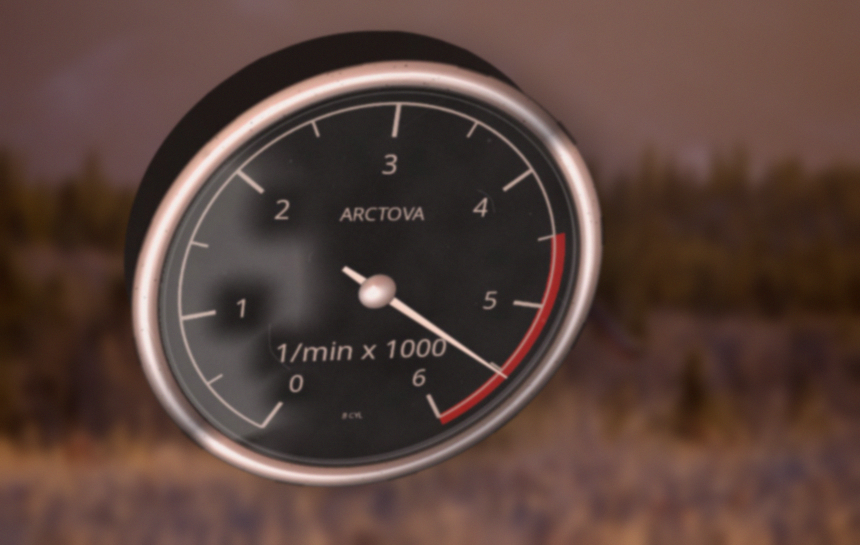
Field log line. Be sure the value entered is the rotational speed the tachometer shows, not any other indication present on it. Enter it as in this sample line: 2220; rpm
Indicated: 5500; rpm
